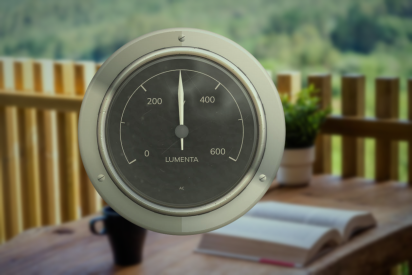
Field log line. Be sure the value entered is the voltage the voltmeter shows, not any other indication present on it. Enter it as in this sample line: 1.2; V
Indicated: 300; V
